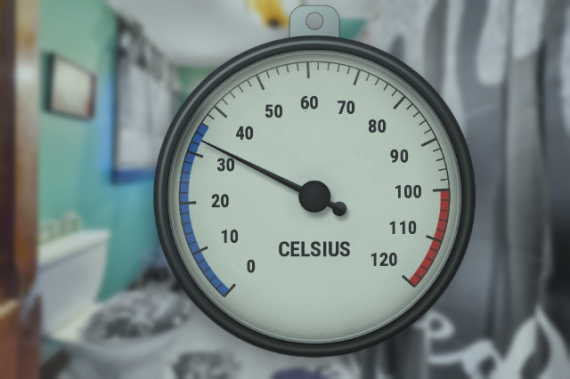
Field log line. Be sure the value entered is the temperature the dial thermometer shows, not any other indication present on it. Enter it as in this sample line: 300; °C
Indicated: 33; °C
